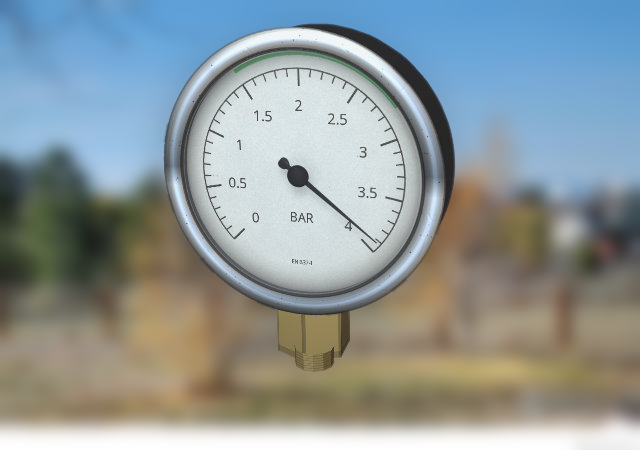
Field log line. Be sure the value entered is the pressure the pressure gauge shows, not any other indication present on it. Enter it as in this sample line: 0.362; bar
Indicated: 3.9; bar
